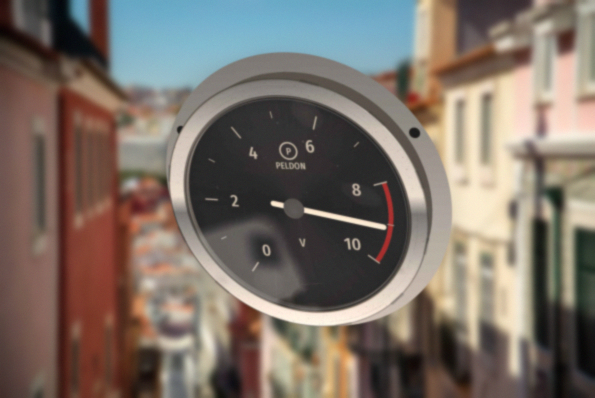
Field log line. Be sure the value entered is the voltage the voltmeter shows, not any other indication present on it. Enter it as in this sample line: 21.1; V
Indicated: 9; V
